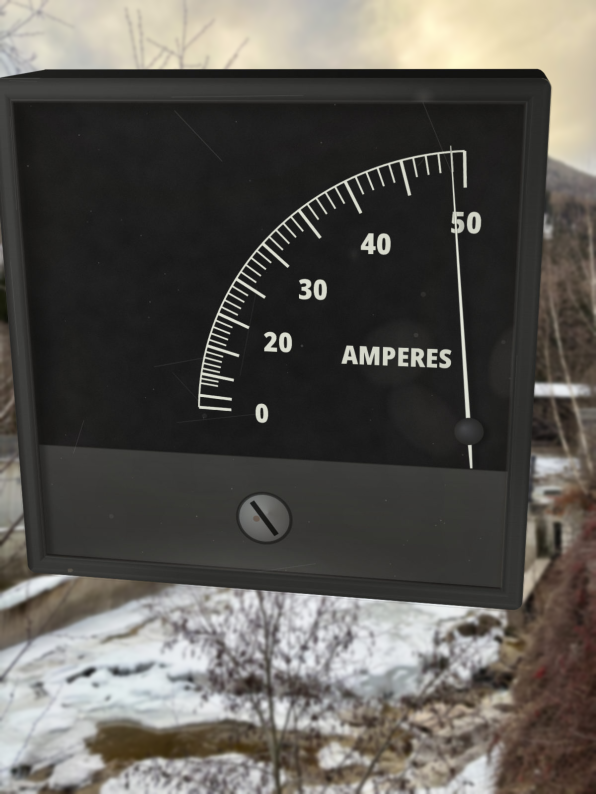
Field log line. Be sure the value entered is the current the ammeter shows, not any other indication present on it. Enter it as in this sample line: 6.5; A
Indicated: 49; A
